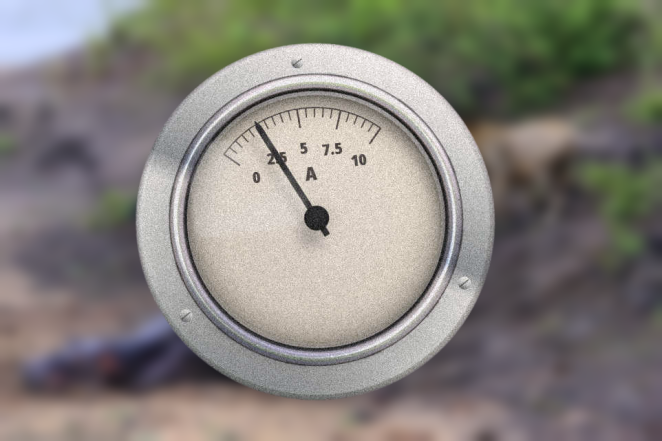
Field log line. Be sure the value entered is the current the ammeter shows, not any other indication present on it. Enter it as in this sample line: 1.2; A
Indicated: 2.5; A
